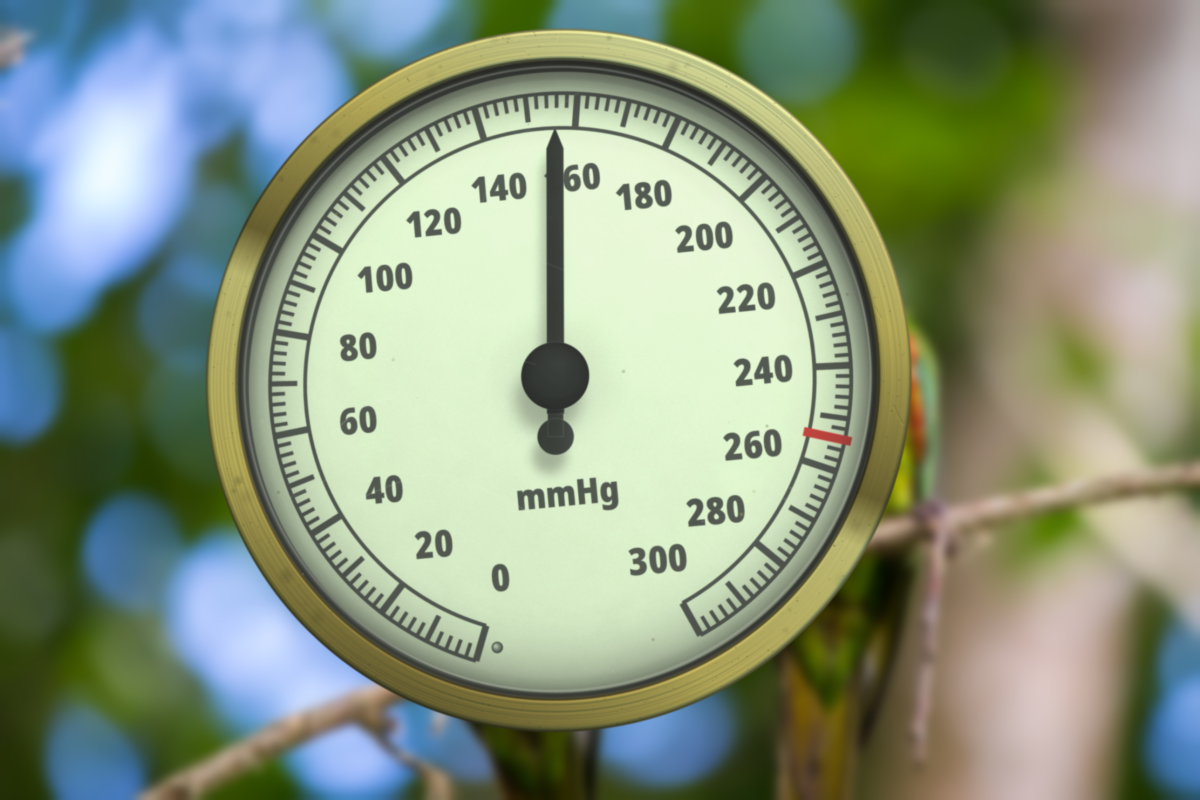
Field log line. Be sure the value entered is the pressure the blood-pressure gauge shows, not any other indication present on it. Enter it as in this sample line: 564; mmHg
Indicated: 156; mmHg
